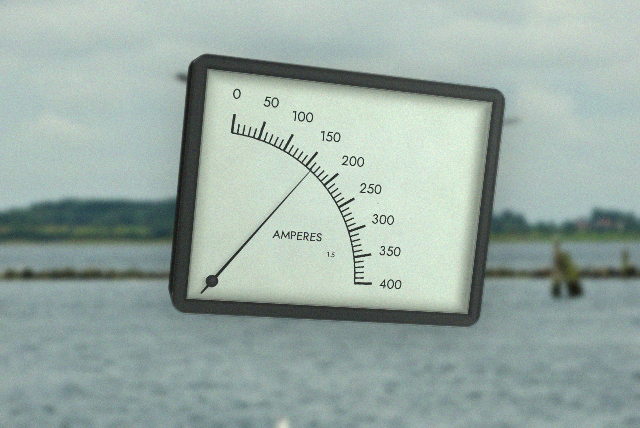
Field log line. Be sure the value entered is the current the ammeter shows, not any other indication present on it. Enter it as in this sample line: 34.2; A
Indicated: 160; A
